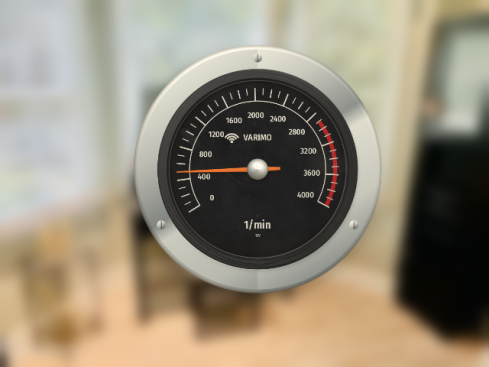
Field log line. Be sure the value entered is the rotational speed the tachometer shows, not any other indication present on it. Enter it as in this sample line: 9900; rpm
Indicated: 500; rpm
